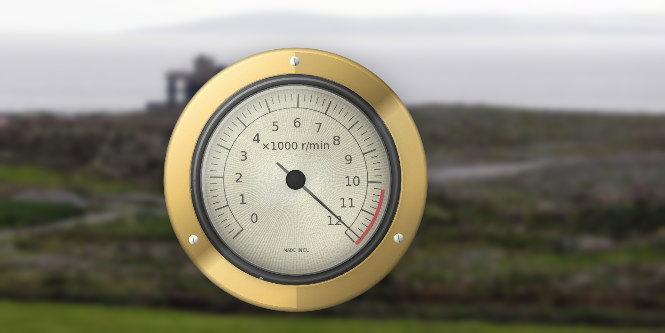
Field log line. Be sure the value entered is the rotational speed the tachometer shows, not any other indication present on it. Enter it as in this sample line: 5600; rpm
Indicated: 11800; rpm
